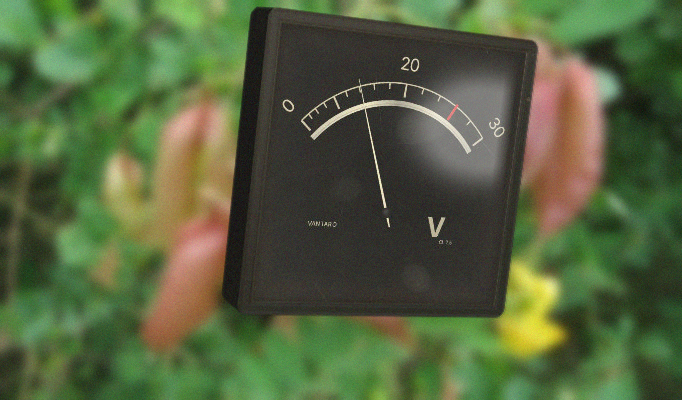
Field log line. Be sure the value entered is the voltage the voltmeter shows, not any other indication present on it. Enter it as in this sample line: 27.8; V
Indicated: 14; V
